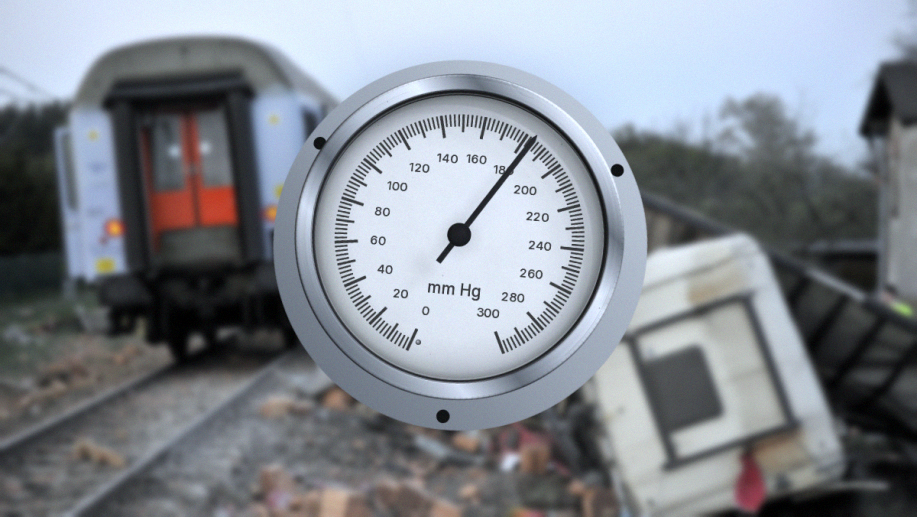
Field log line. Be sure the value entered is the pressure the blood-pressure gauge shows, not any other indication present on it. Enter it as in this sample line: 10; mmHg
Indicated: 184; mmHg
